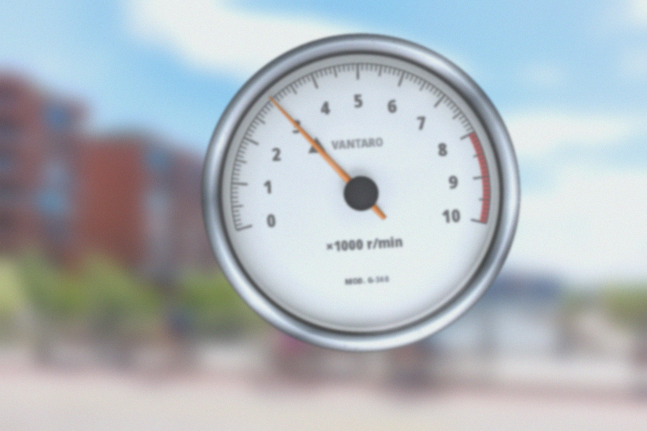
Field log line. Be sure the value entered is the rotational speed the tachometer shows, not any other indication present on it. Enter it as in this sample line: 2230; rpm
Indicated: 3000; rpm
